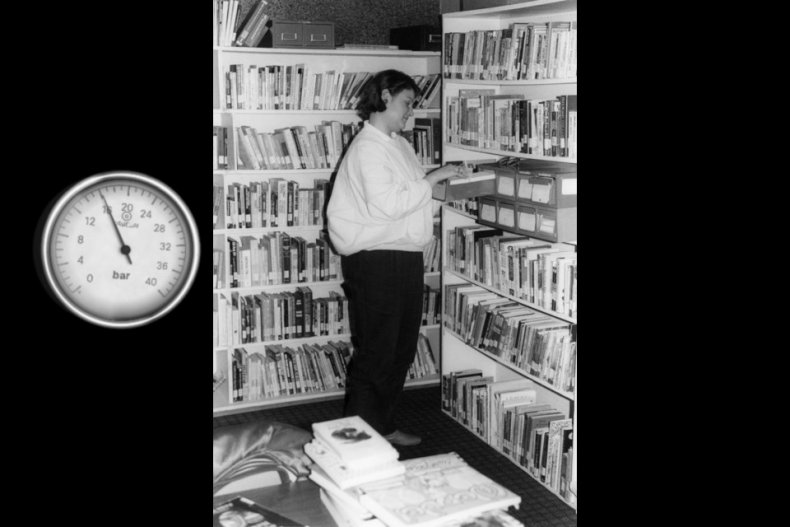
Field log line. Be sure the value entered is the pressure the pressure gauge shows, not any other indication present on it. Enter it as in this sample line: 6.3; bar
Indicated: 16; bar
